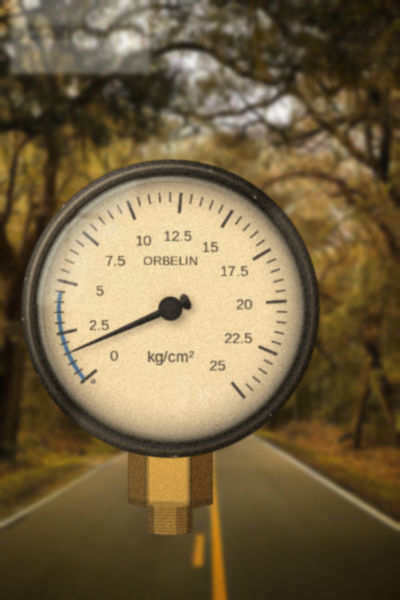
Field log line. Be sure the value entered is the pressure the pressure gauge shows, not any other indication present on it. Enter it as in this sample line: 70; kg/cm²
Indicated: 1.5; kg/cm²
